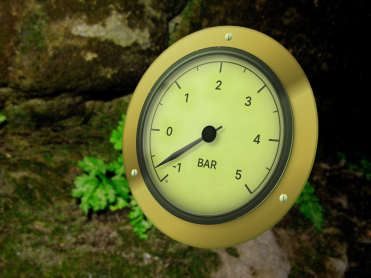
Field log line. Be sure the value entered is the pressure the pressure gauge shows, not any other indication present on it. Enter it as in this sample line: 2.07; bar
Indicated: -0.75; bar
